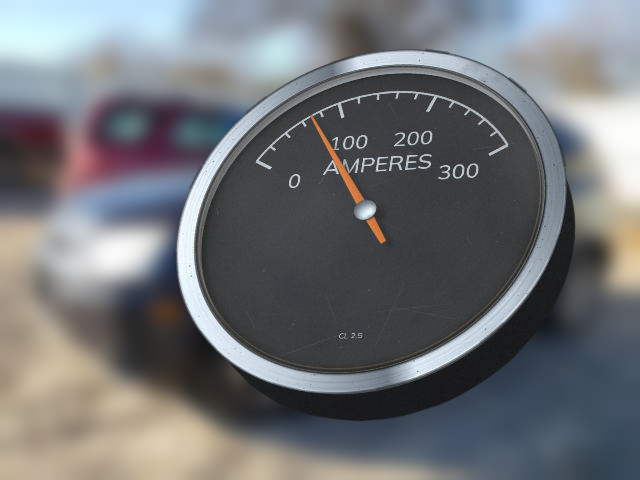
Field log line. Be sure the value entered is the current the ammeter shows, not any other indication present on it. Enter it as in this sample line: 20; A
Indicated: 70; A
